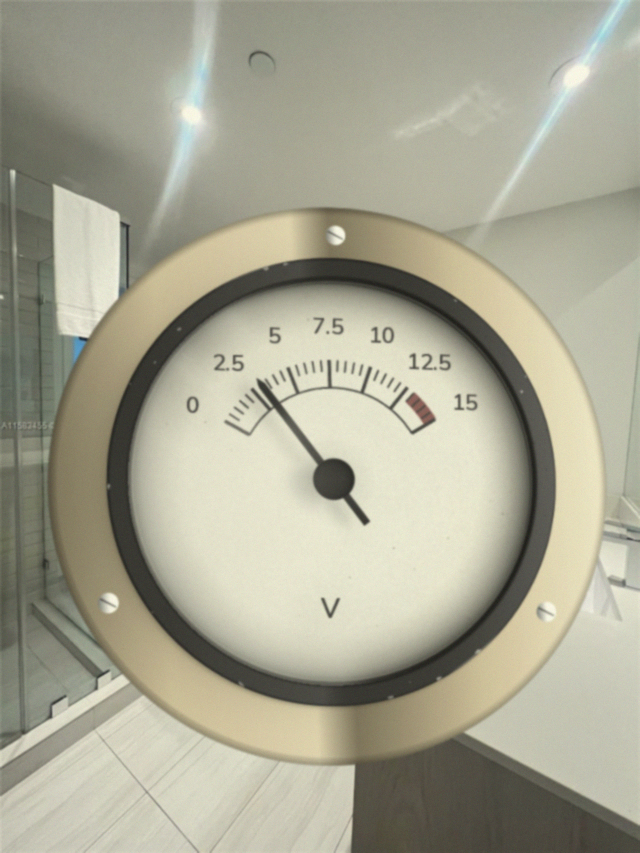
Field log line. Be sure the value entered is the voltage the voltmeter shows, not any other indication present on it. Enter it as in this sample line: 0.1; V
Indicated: 3; V
